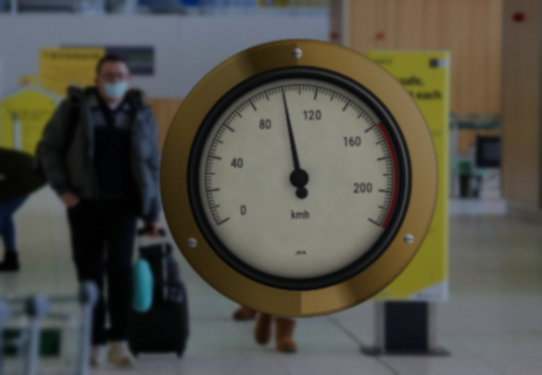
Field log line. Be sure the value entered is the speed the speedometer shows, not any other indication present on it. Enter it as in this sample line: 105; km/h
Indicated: 100; km/h
